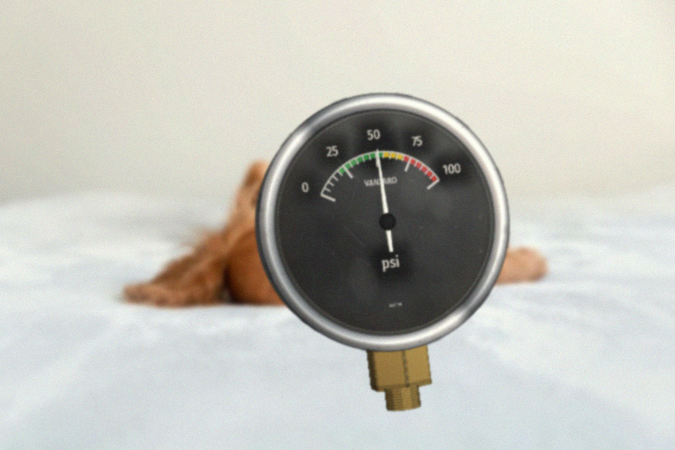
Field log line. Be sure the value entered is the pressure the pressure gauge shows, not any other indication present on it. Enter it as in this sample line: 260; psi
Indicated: 50; psi
